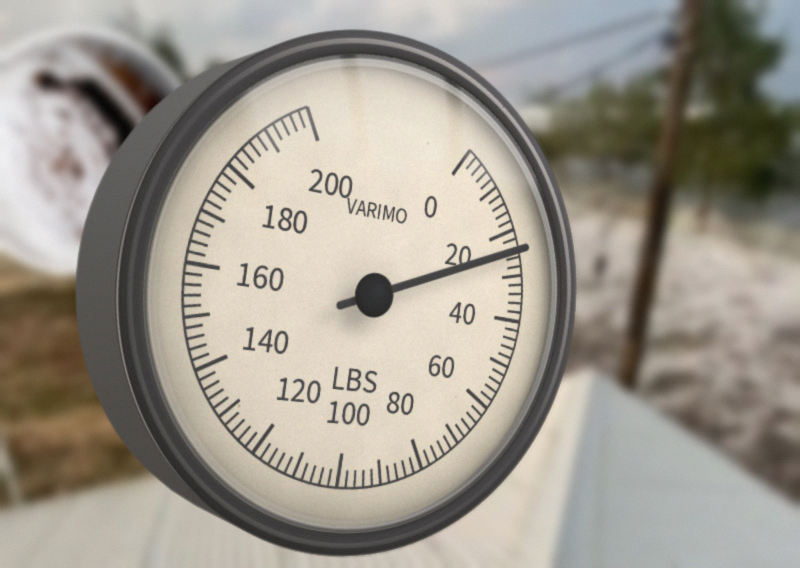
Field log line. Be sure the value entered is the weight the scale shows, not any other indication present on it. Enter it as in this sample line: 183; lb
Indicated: 24; lb
